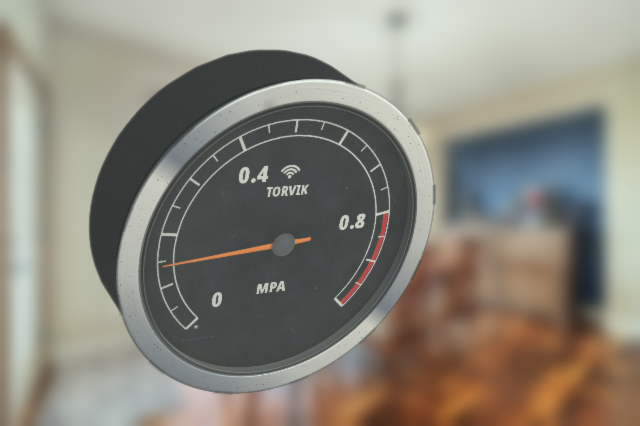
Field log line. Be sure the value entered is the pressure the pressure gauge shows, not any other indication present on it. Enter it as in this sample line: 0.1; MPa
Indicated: 0.15; MPa
